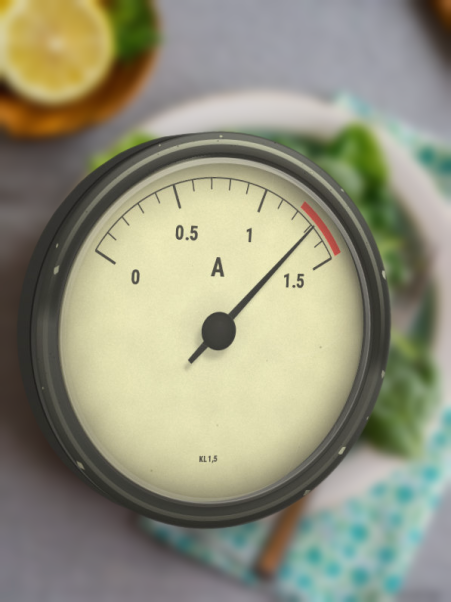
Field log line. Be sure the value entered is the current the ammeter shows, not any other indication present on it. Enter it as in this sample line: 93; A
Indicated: 1.3; A
